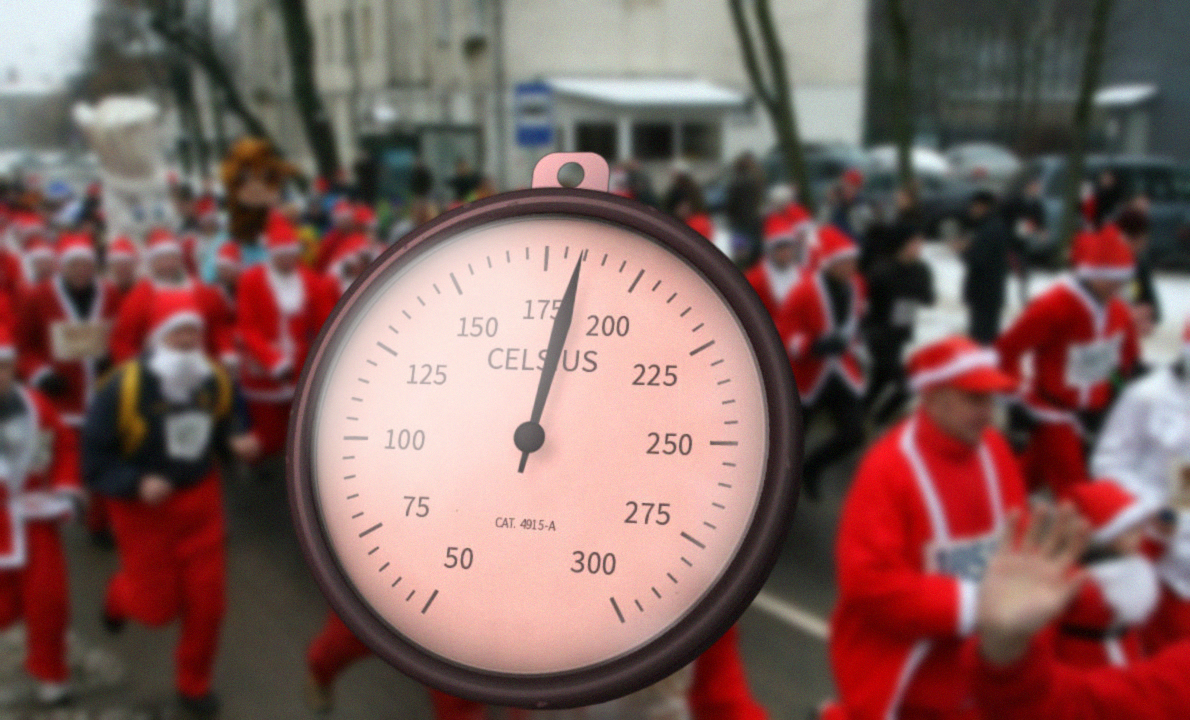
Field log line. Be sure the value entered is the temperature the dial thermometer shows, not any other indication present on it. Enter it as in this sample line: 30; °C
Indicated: 185; °C
